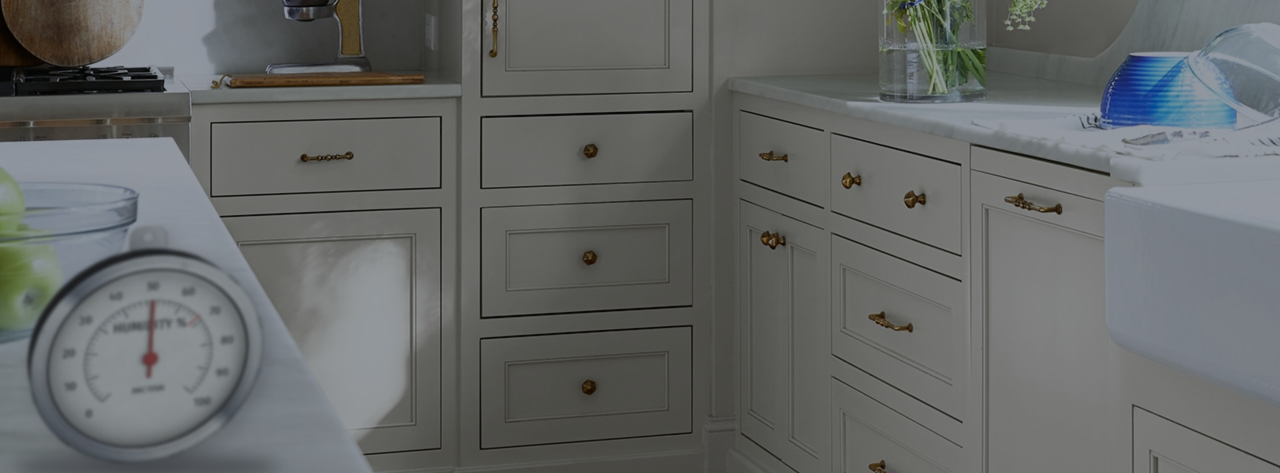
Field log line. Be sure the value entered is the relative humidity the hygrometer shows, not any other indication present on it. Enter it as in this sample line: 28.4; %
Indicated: 50; %
